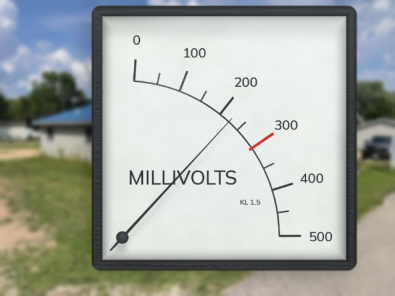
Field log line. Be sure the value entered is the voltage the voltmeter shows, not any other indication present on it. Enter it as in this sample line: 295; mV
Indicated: 225; mV
